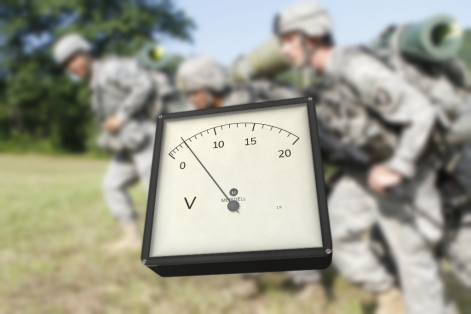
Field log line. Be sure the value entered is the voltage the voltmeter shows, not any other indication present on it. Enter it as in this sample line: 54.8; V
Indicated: 5; V
